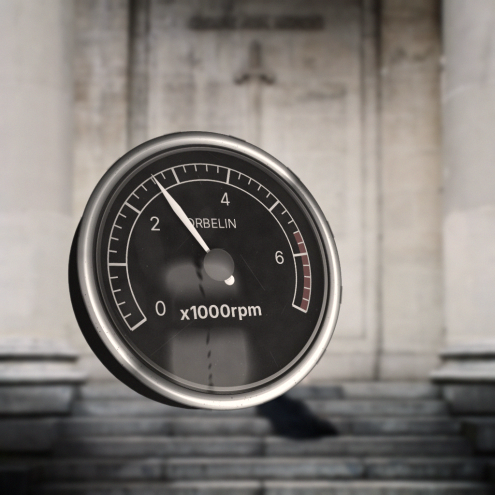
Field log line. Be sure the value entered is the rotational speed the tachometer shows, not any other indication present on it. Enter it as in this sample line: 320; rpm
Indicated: 2600; rpm
